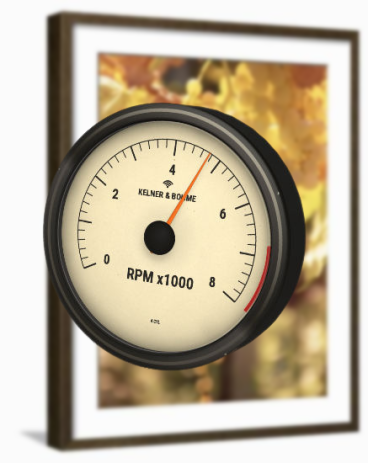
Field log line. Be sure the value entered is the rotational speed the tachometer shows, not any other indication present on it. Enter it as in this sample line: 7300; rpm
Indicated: 4800; rpm
